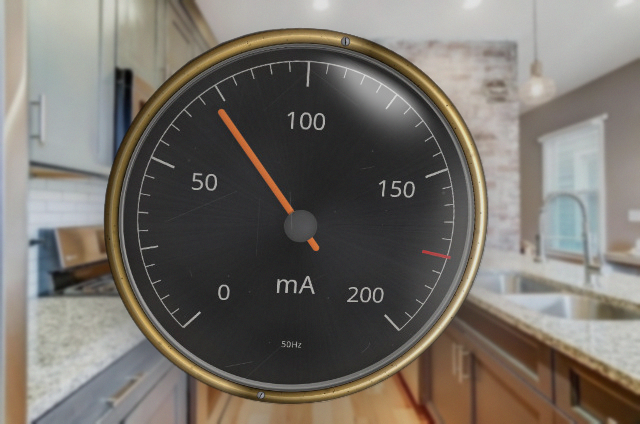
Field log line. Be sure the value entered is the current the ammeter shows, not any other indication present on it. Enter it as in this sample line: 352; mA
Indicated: 72.5; mA
